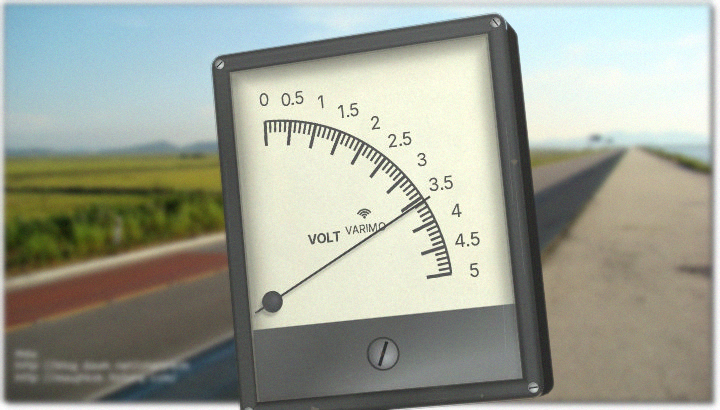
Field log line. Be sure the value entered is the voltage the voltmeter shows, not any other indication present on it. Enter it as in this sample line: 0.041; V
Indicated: 3.6; V
